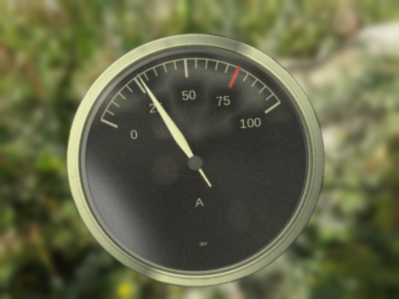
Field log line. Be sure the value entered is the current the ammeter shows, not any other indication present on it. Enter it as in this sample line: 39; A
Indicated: 27.5; A
